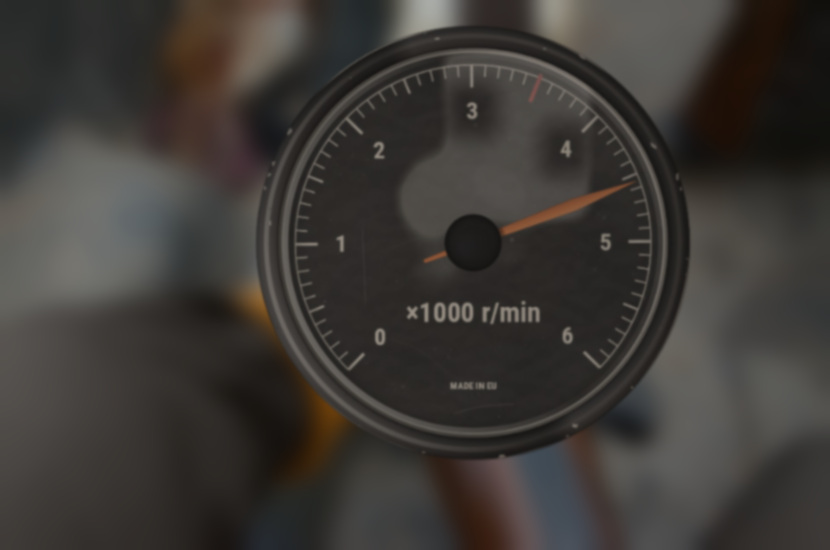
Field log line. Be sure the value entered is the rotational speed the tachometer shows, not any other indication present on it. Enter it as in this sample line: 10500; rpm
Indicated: 4550; rpm
